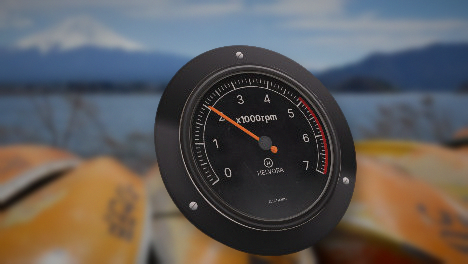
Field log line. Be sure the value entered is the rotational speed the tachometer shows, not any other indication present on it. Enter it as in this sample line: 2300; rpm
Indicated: 2000; rpm
